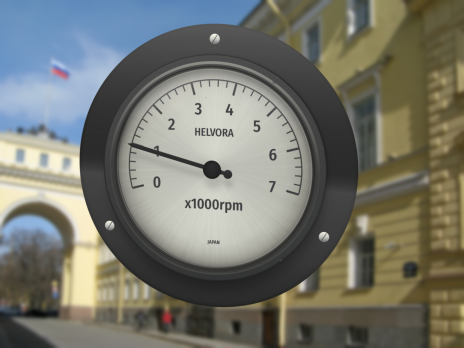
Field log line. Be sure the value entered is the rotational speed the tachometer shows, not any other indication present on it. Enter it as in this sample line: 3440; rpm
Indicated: 1000; rpm
